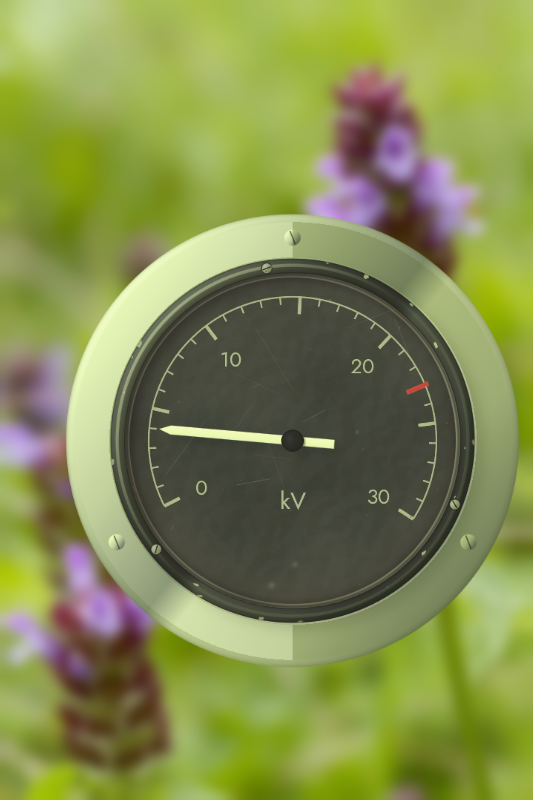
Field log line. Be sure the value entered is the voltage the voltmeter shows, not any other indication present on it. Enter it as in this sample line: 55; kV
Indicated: 4; kV
